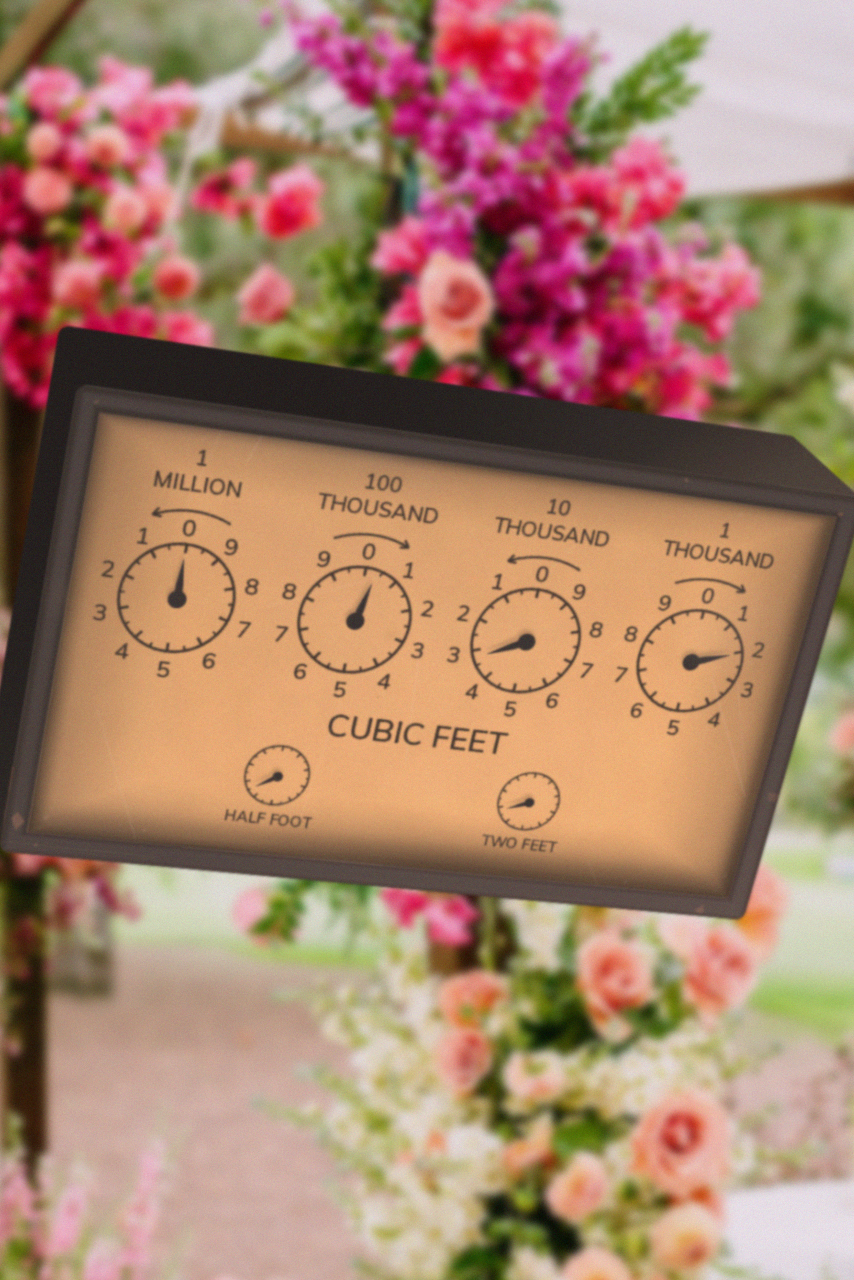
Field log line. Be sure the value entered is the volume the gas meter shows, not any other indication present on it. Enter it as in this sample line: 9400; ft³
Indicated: 3200; ft³
